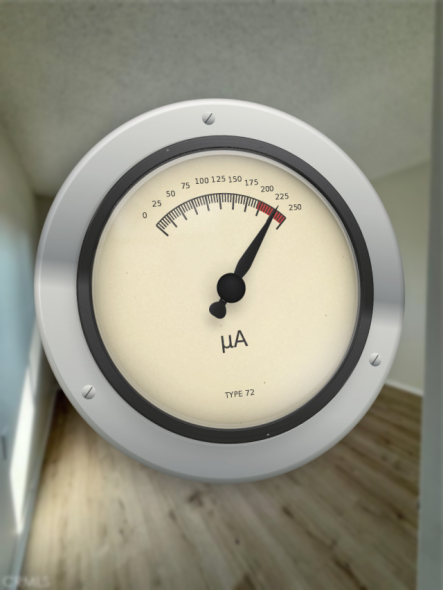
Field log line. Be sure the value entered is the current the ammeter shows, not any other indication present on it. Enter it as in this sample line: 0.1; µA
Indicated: 225; µA
